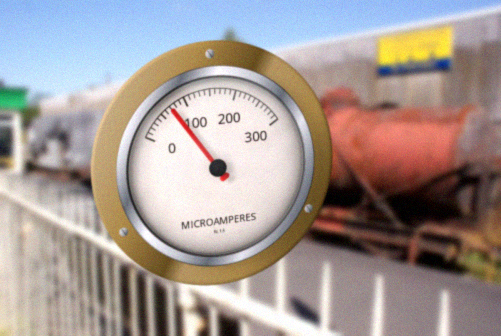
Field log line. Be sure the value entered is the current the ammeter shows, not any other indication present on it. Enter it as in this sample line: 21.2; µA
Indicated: 70; µA
